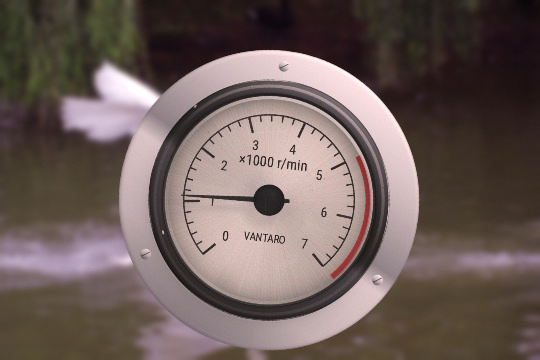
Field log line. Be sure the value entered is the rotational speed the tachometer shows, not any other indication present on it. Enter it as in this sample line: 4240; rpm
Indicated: 1100; rpm
